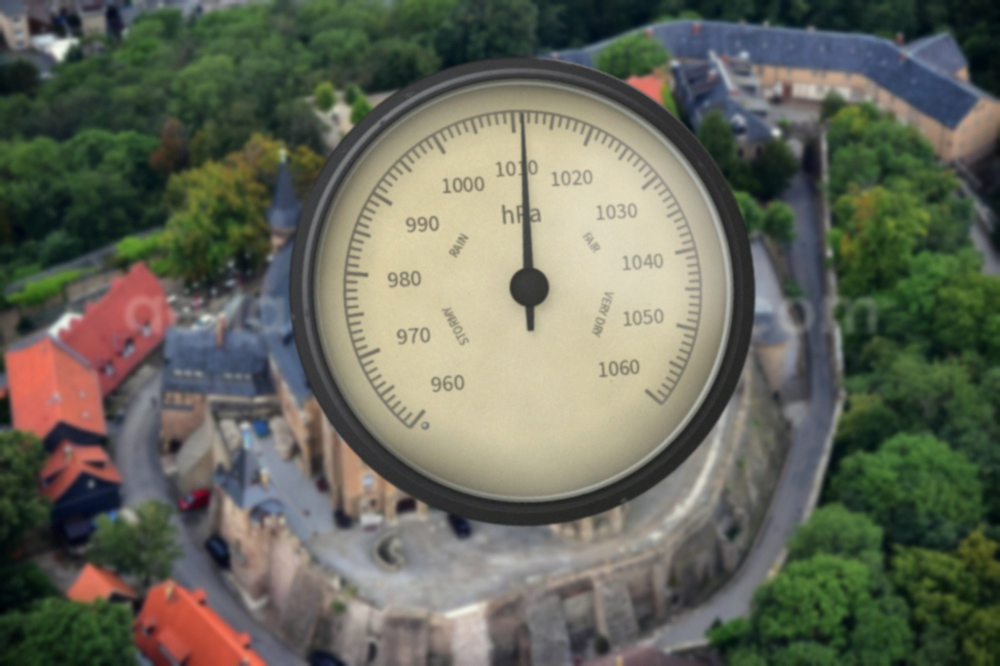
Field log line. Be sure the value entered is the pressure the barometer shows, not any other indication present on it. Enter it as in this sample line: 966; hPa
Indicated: 1011; hPa
